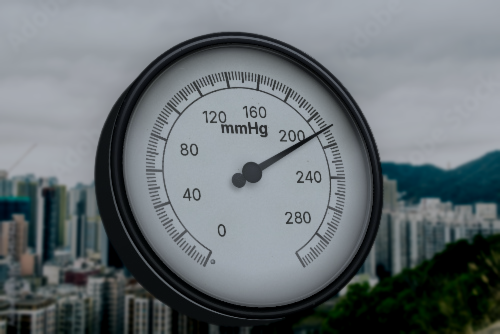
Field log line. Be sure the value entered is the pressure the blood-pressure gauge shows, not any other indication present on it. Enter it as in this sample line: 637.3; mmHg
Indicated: 210; mmHg
